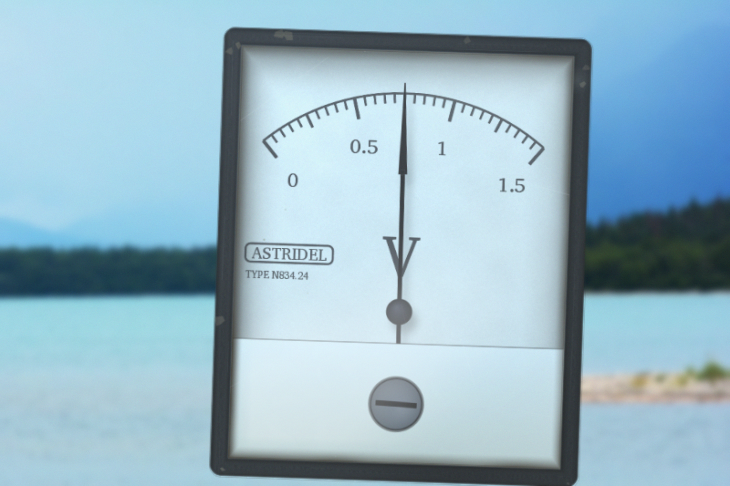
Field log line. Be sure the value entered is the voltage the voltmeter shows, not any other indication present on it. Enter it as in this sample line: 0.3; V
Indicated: 0.75; V
